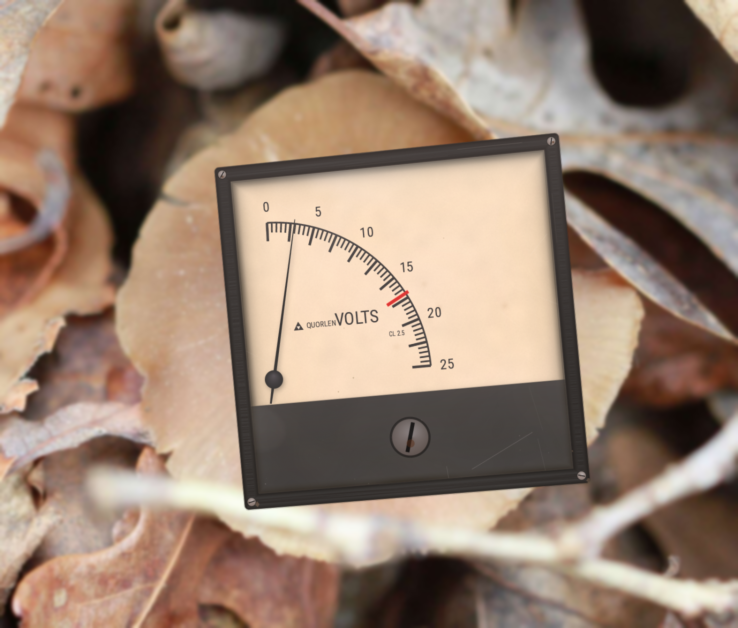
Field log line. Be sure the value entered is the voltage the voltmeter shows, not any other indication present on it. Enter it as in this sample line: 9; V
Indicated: 3; V
